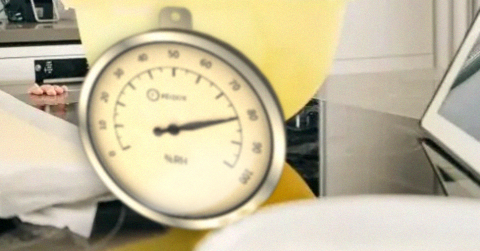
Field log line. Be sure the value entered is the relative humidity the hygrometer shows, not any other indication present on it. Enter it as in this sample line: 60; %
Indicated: 80; %
